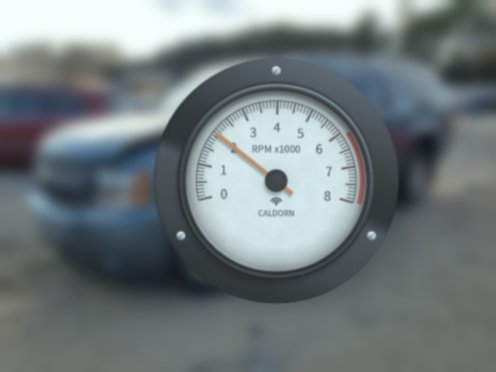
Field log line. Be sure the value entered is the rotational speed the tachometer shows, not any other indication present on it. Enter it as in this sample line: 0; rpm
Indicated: 2000; rpm
